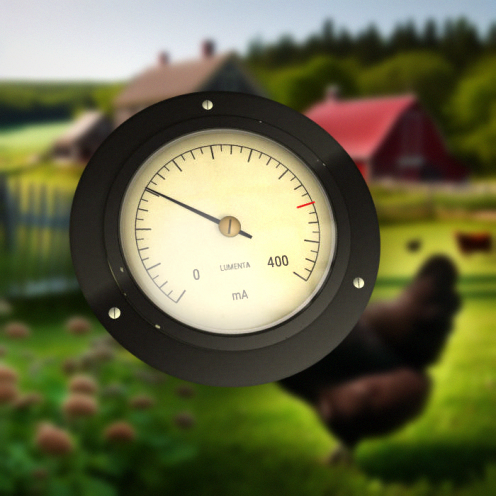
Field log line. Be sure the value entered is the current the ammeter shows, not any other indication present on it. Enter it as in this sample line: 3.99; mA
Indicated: 120; mA
